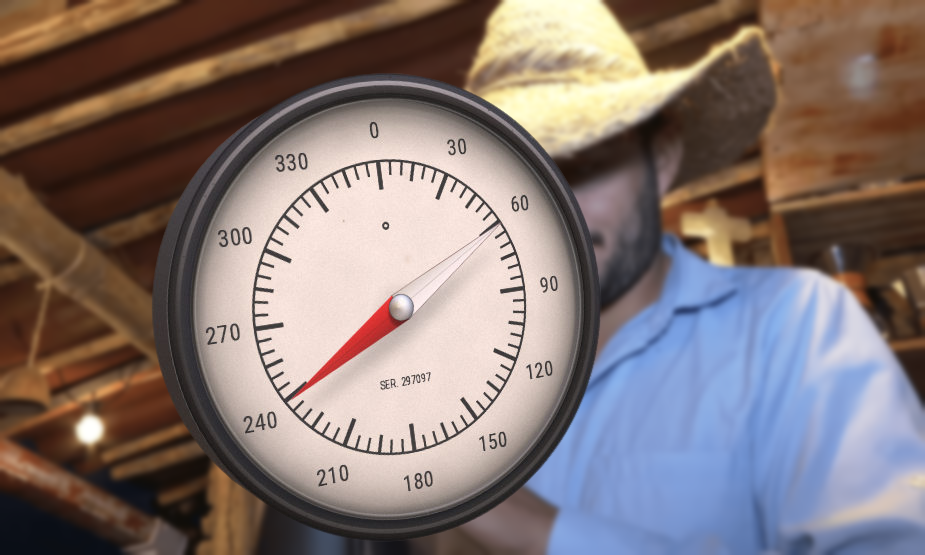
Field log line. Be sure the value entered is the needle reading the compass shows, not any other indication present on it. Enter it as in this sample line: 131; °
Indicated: 240; °
